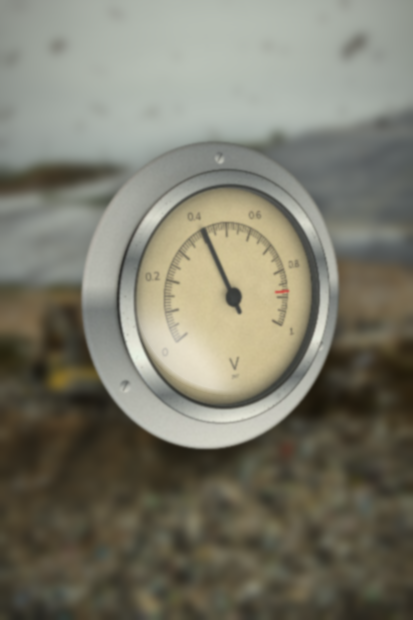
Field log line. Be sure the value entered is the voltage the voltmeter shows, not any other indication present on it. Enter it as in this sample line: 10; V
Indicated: 0.4; V
